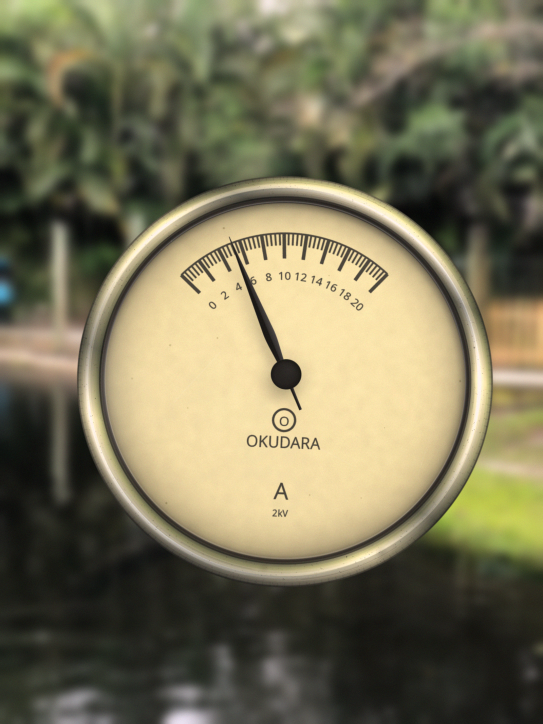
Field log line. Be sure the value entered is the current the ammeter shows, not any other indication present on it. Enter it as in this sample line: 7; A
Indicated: 5.2; A
